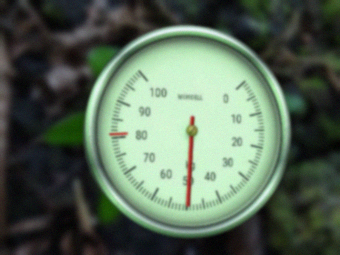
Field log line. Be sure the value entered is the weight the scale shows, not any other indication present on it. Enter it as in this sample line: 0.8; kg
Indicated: 50; kg
